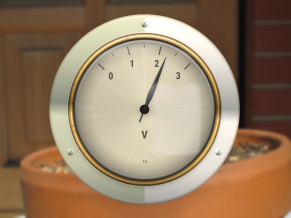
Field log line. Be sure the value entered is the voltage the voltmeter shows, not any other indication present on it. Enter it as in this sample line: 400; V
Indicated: 2.25; V
